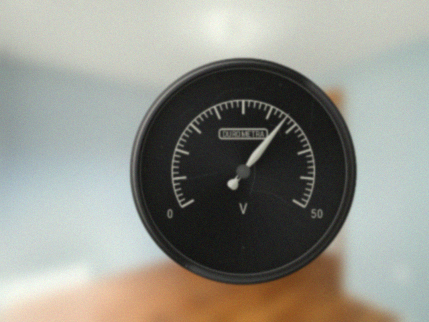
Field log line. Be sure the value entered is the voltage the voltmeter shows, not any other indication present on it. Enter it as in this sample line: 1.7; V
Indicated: 33; V
